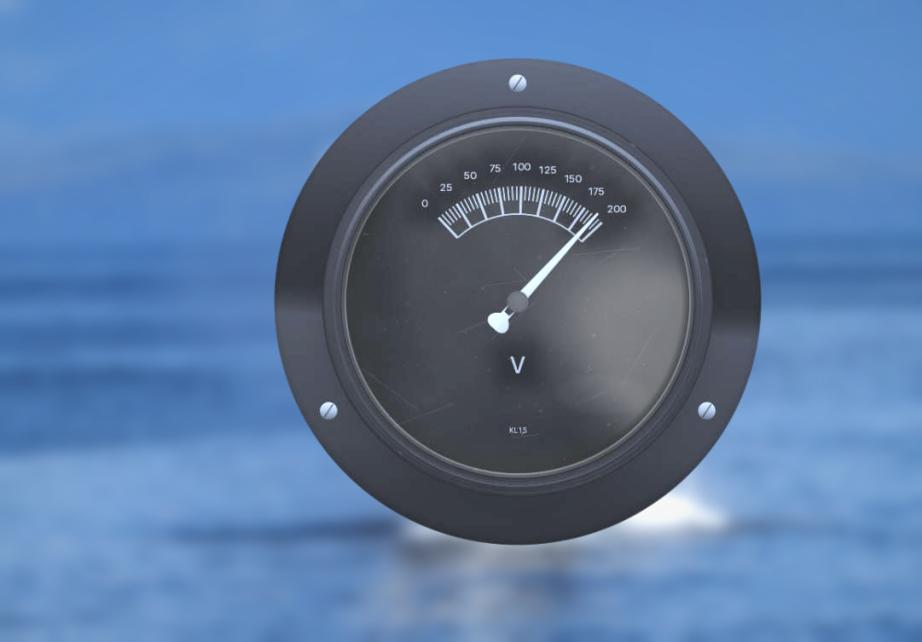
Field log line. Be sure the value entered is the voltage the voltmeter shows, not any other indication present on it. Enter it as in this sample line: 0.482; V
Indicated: 190; V
